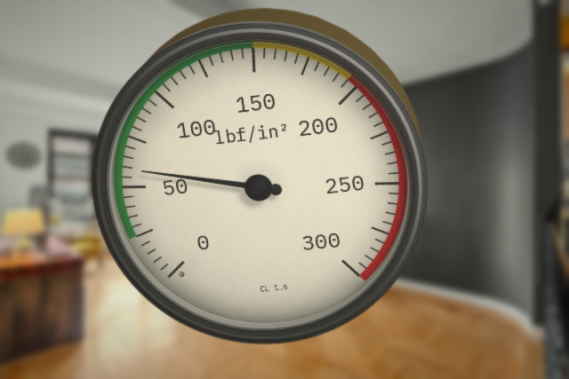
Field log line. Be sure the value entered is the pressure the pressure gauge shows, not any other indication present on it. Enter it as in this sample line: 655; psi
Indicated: 60; psi
